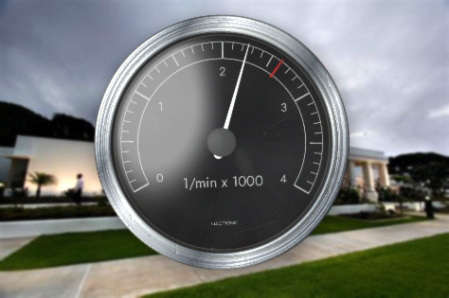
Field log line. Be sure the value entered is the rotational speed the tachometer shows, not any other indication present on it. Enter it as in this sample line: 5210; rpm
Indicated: 2250; rpm
